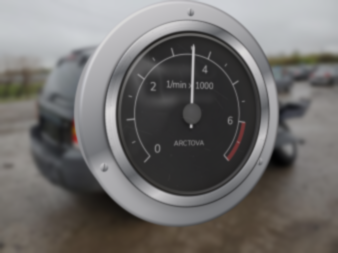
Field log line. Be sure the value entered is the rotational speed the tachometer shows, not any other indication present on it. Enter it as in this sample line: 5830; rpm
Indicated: 3500; rpm
